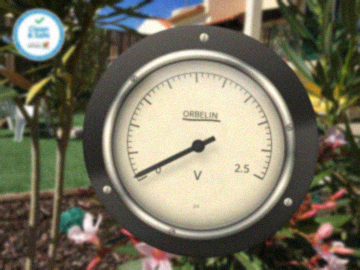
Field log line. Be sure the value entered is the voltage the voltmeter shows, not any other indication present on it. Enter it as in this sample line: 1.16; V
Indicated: 0.05; V
